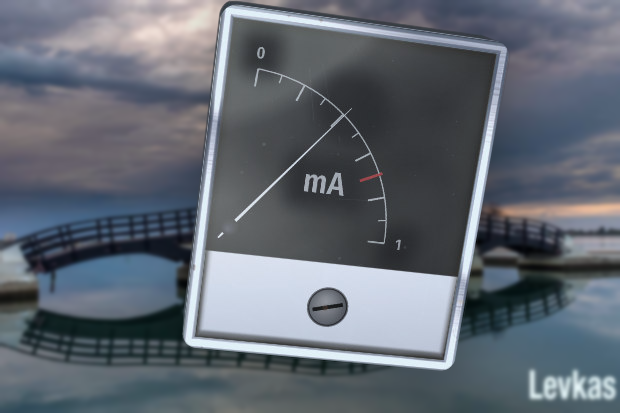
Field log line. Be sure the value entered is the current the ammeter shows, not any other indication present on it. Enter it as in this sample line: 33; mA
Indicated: 0.4; mA
